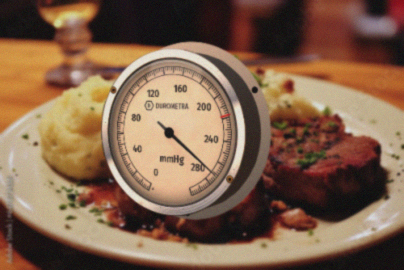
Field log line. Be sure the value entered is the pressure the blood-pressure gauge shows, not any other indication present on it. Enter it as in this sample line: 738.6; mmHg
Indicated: 270; mmHg
